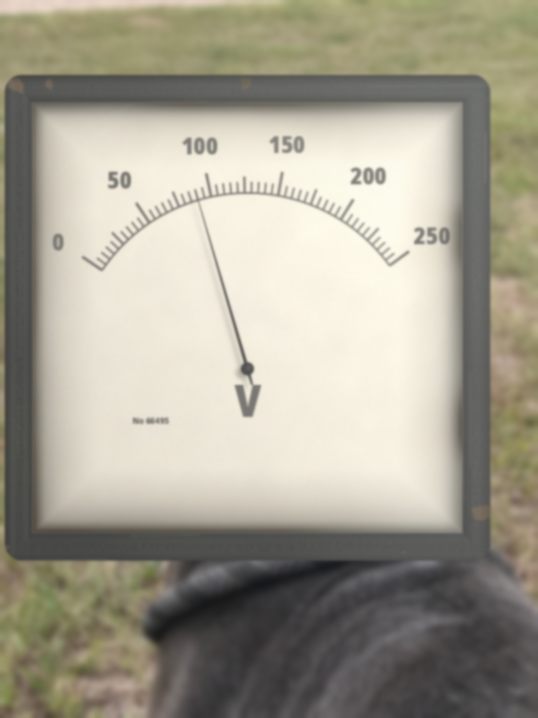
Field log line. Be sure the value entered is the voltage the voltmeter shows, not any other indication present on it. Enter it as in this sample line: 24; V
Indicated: 90; V
